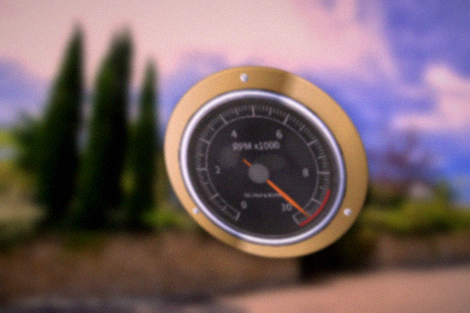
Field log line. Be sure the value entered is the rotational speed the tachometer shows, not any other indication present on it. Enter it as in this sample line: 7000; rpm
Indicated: 9500; rpm
